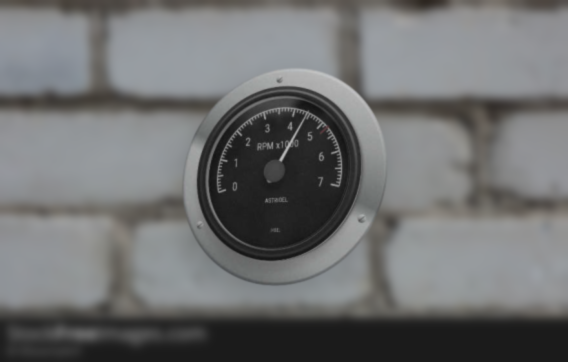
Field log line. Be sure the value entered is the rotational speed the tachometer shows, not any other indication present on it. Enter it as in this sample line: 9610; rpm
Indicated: 4500; rpm
